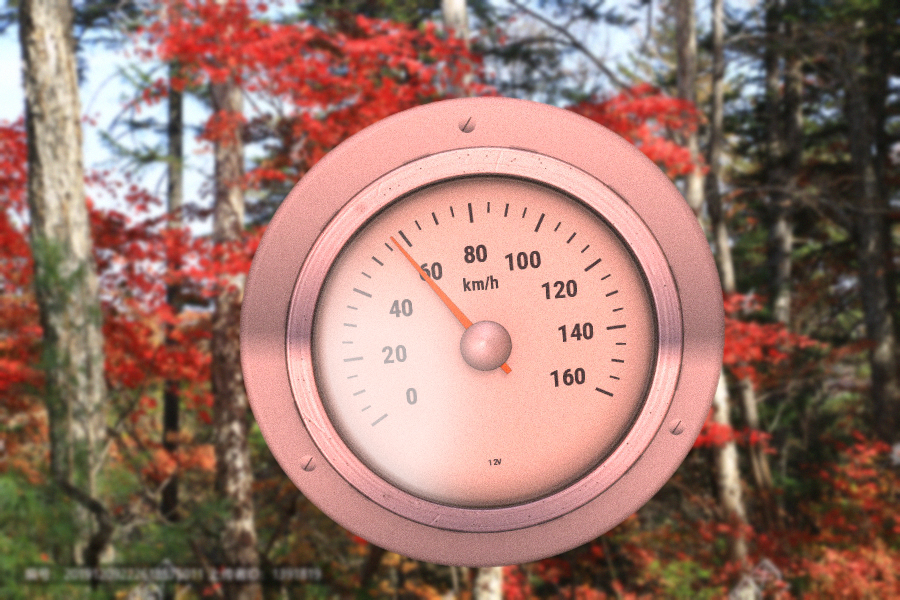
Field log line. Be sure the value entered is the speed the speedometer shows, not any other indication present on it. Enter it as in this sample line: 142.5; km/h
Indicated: 57.5; km/h
